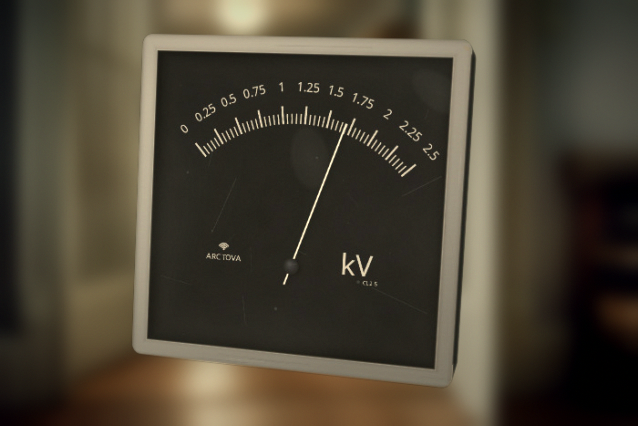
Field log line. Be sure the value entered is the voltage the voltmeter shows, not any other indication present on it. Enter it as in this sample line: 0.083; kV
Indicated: 1.7; kV
